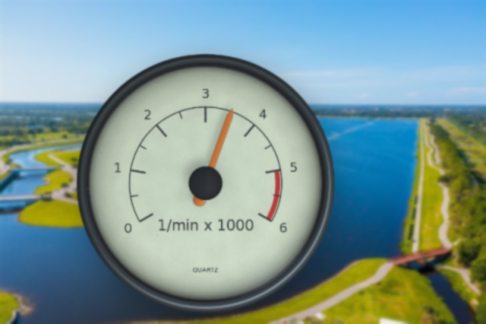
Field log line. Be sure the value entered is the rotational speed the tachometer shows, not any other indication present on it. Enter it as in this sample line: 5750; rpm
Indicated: 3500; rpm
